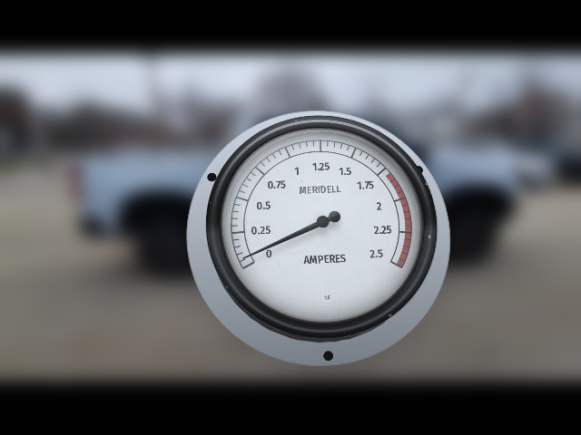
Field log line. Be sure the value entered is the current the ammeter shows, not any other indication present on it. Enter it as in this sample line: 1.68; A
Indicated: 0.05; A
